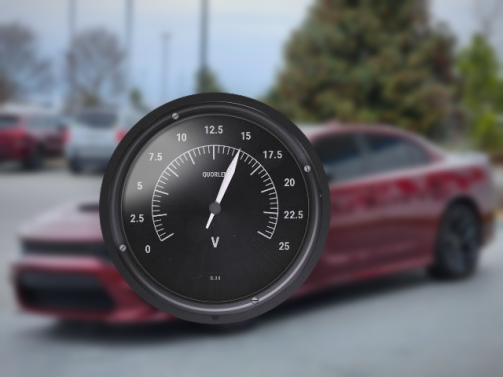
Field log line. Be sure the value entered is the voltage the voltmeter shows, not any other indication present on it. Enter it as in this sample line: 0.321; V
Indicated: 15; V
